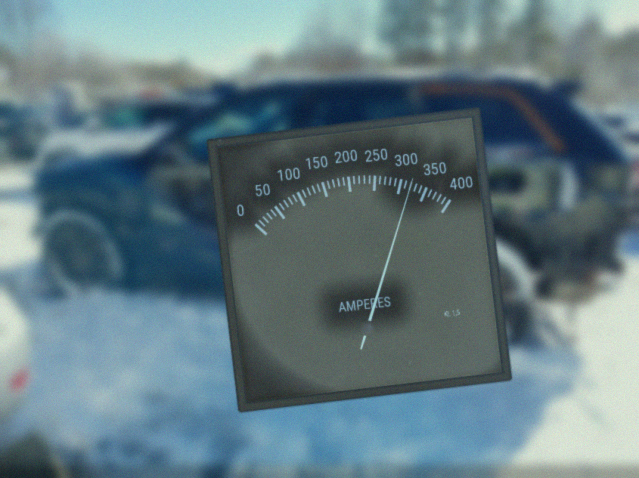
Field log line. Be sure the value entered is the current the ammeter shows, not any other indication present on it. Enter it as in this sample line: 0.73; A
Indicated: 320; A
